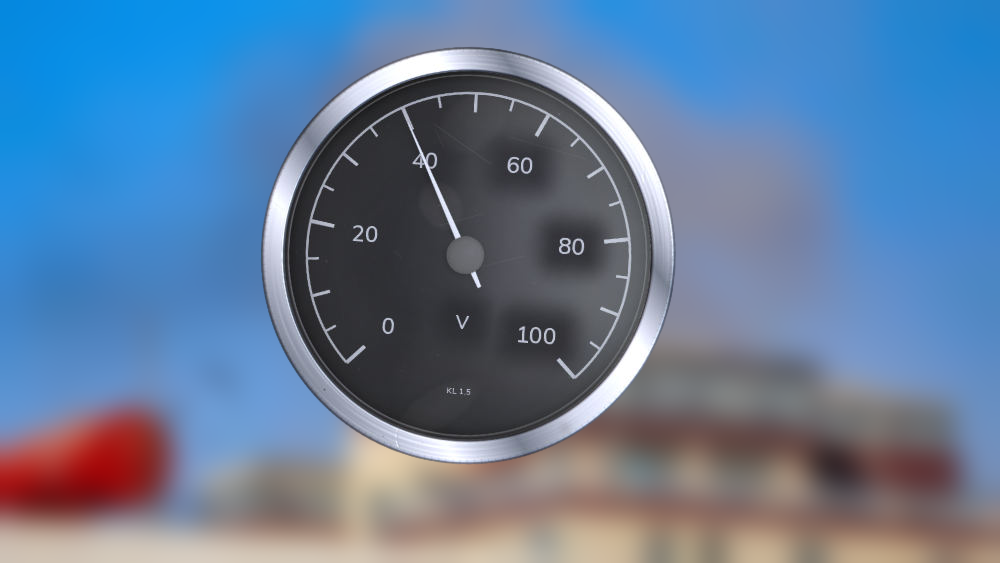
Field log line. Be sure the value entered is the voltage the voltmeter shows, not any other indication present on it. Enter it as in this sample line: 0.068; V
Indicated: 40; V
